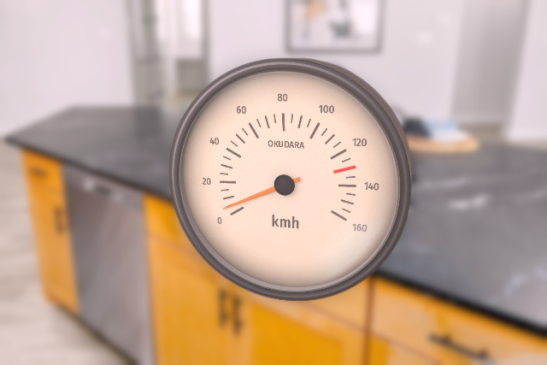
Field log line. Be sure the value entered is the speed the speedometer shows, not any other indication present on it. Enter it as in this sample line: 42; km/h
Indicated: 5; km/h
